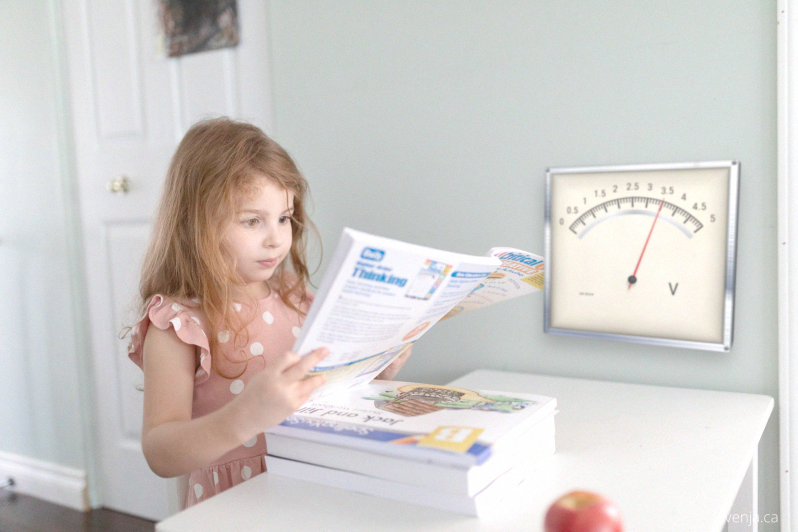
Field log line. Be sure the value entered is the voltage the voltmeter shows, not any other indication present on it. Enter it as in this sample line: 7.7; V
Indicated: 3.5; V
